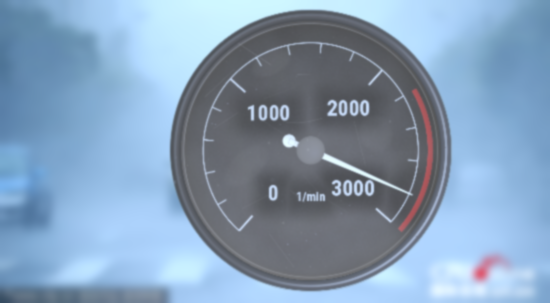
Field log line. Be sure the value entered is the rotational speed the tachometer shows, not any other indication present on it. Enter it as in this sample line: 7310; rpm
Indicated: 2800; rpm
